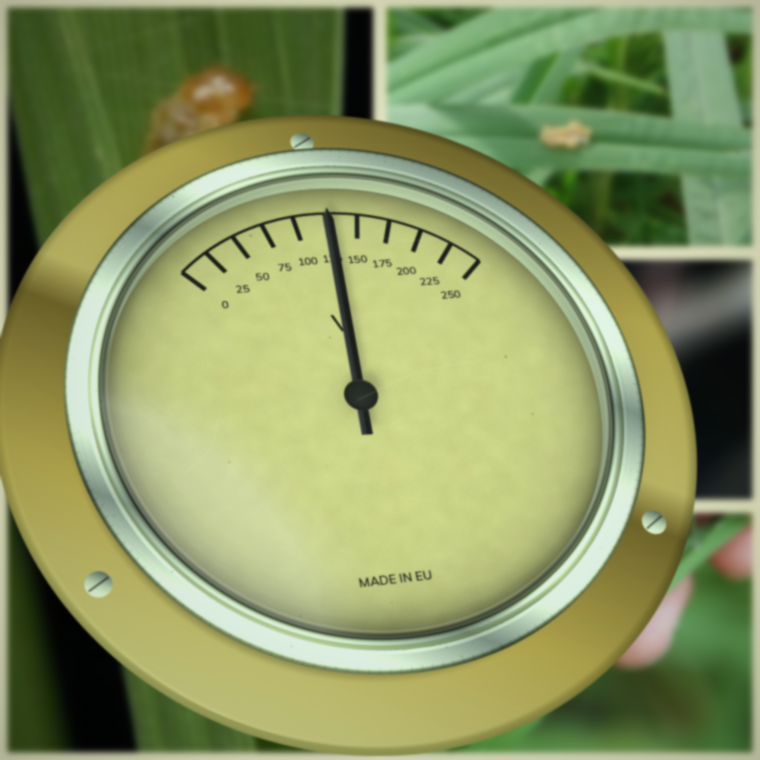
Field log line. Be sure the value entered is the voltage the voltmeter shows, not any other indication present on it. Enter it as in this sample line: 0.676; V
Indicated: 125; V
